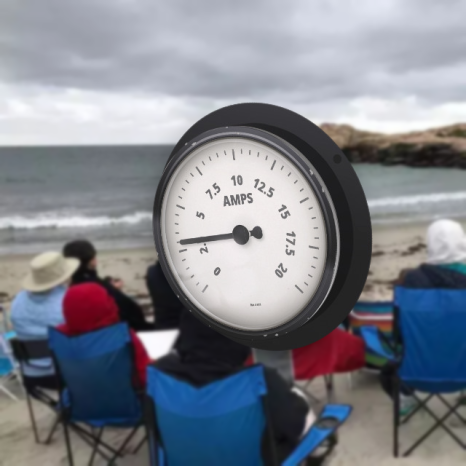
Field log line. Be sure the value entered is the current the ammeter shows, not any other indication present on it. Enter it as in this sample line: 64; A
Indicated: 3; A
